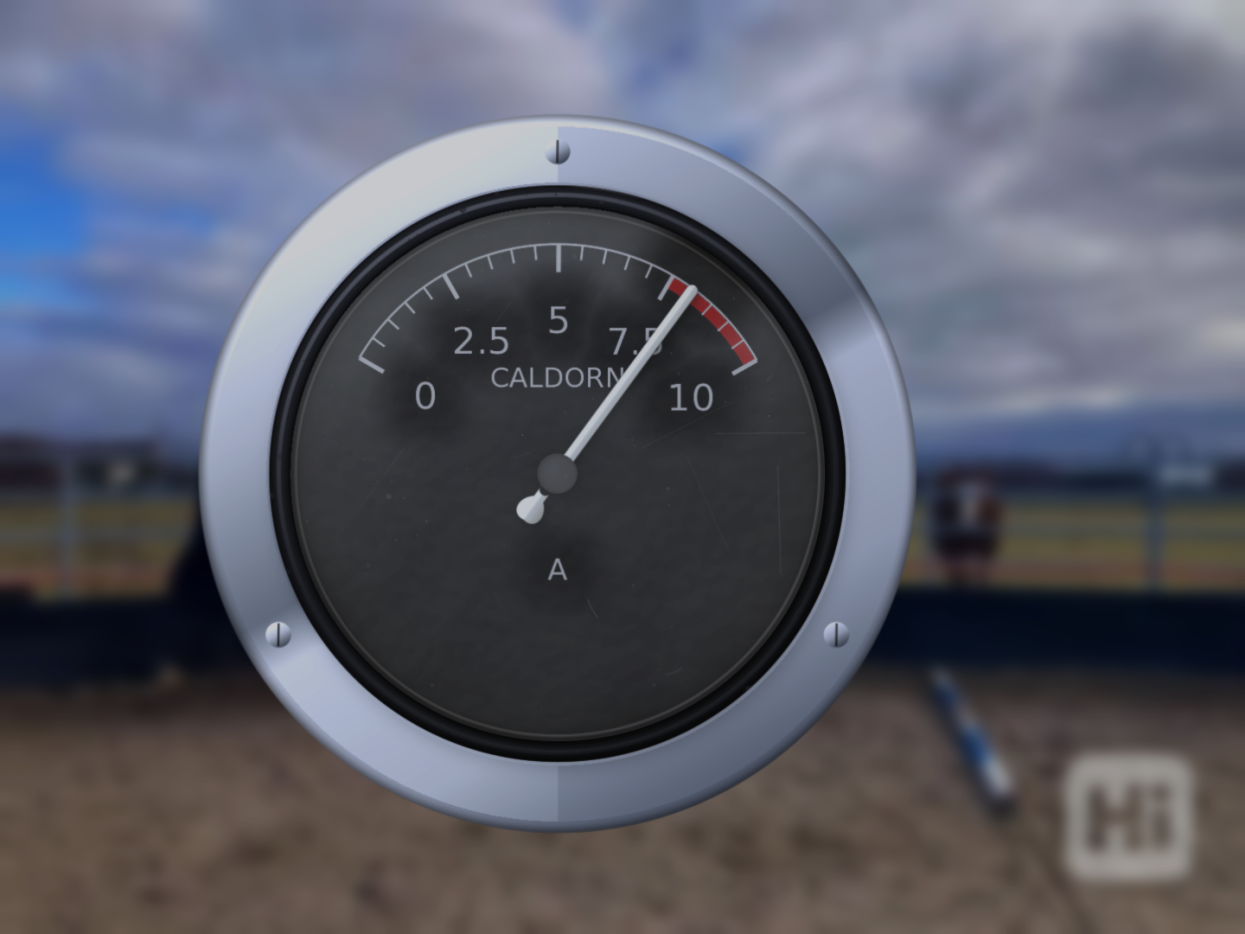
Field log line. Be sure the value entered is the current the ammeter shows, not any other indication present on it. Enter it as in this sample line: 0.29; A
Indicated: 8; A
